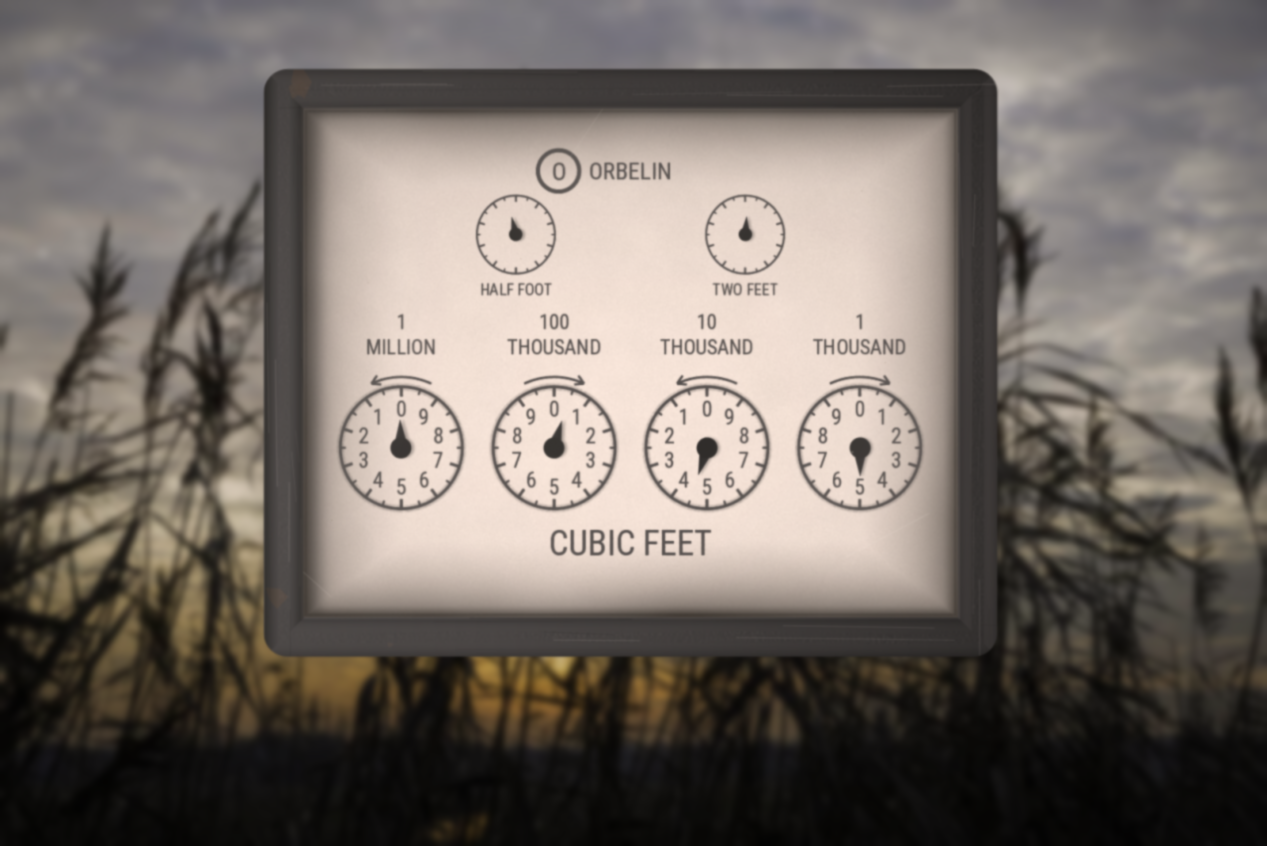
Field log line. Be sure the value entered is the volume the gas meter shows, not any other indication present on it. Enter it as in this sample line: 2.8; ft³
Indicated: 4500; ft³
